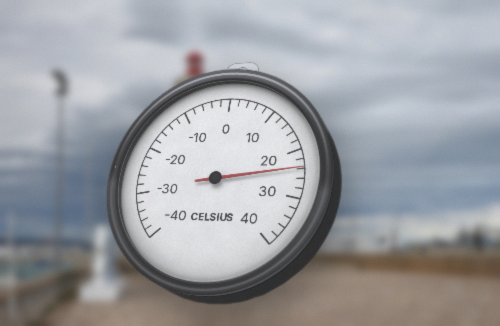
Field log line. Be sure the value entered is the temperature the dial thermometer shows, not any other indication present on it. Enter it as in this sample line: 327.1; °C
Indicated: 24; °C
